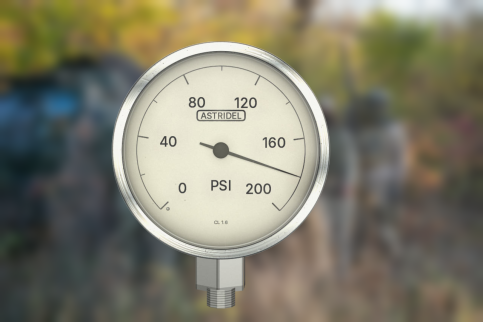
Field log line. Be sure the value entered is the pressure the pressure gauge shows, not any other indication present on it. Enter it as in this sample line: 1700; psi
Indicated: 180; psi
